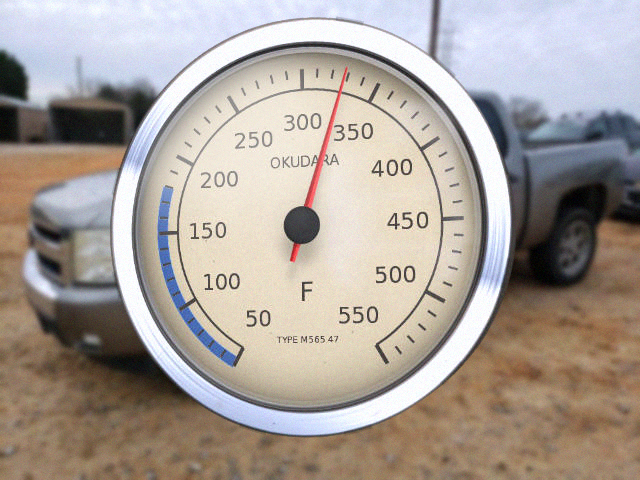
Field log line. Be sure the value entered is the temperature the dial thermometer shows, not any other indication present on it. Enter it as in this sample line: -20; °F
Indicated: 330; °F
